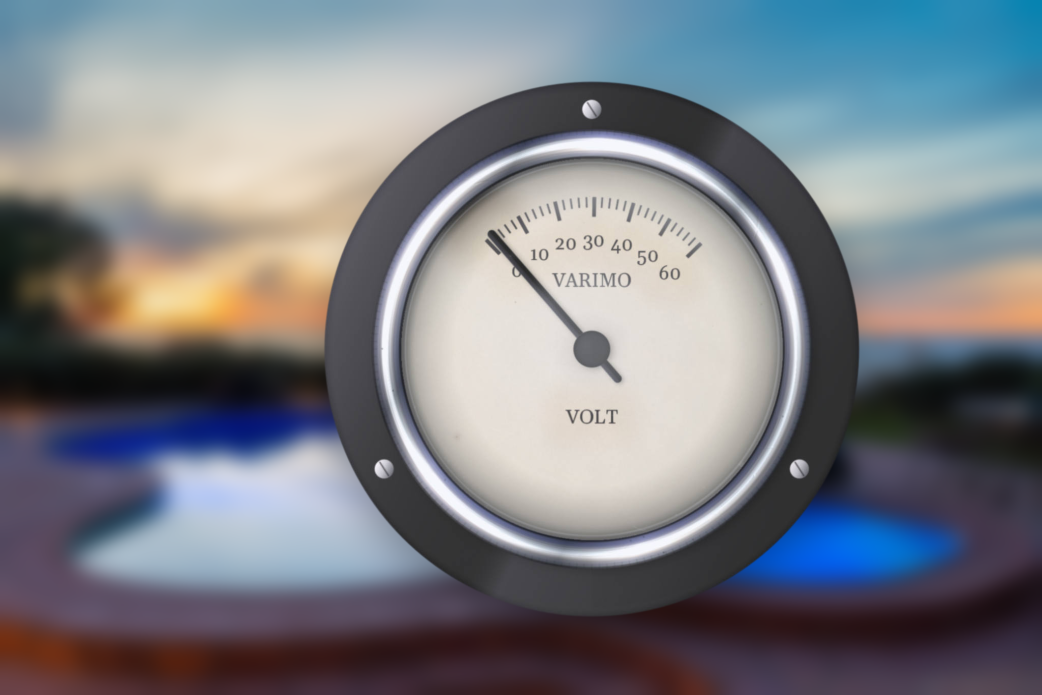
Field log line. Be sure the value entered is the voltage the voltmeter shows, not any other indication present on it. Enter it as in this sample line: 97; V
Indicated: 2; V
